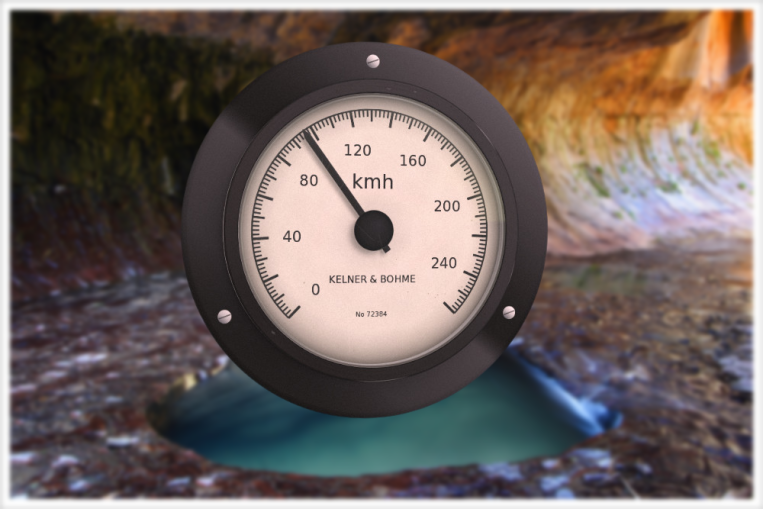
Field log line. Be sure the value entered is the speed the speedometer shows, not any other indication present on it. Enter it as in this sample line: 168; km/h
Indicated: 96; km/h
